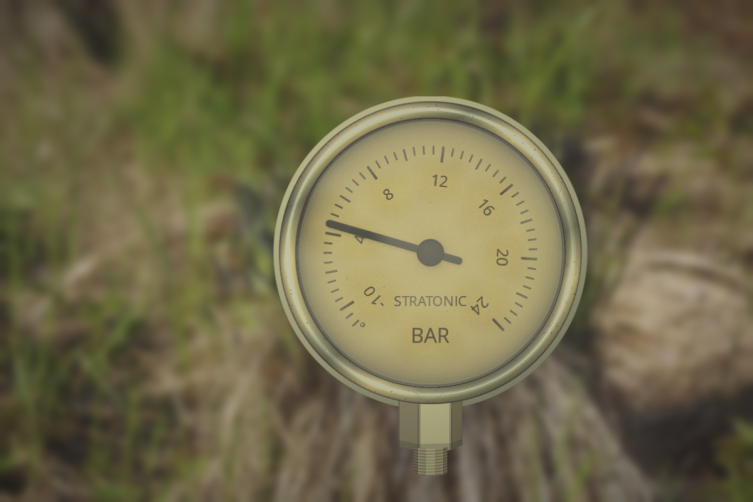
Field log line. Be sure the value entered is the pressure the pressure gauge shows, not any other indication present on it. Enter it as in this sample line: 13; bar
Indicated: 4.5; bar
